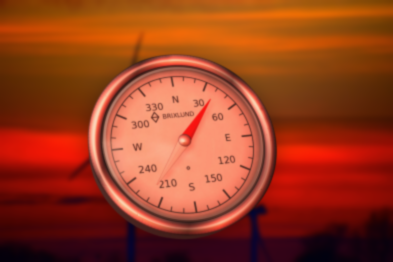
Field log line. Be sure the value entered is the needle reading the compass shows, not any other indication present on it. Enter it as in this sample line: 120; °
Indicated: 40; °
